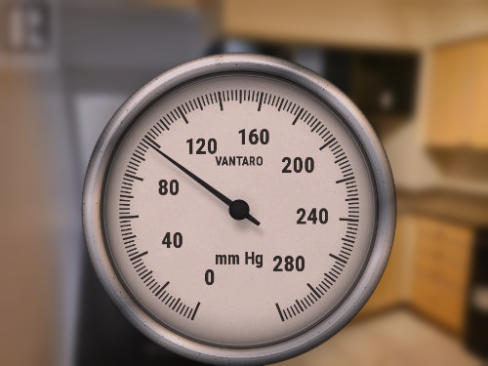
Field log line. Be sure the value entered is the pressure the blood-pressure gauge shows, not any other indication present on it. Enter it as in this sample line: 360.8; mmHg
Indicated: 98; mmHg
